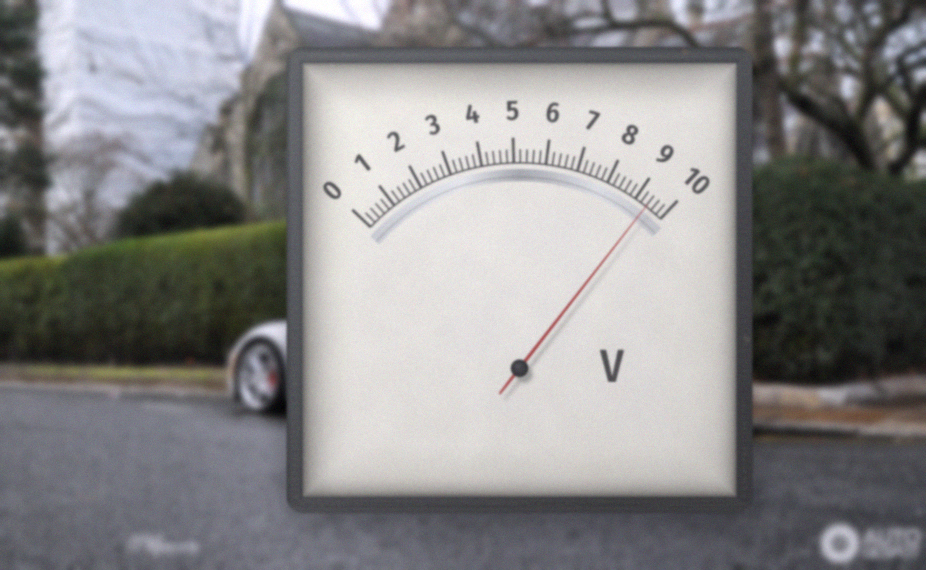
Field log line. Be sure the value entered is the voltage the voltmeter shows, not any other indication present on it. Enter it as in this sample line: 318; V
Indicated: 9.4; V
